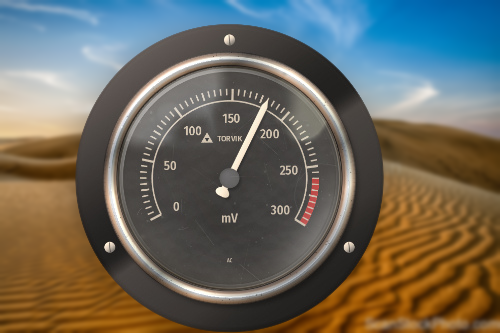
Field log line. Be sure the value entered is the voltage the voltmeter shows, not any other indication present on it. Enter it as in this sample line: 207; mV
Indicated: 180; mV
